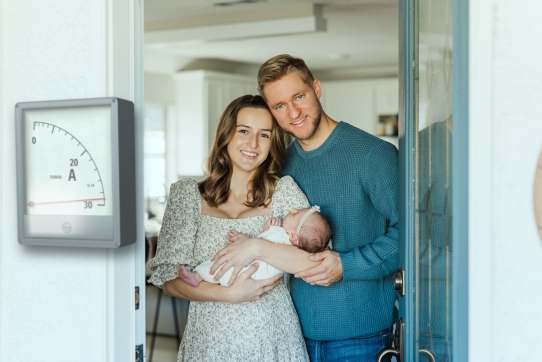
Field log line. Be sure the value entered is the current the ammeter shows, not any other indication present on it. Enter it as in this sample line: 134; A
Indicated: 29; A
